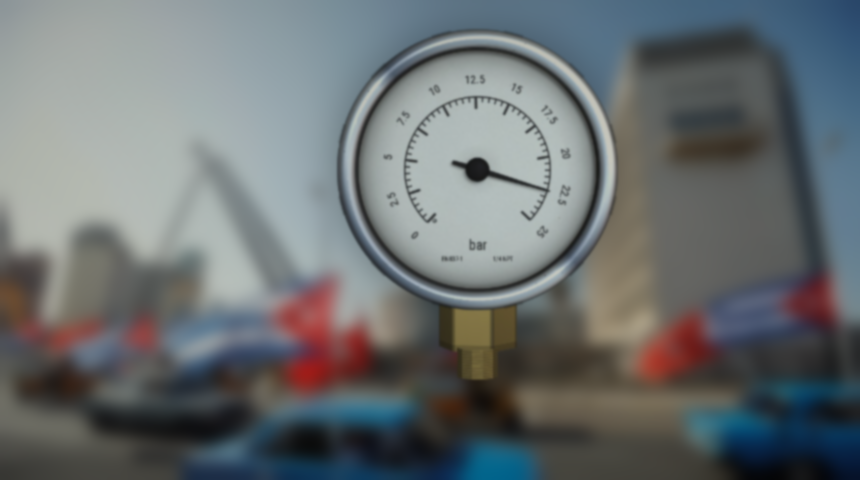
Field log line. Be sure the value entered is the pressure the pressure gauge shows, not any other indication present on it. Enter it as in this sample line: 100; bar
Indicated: 22.5; bar
